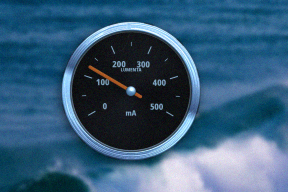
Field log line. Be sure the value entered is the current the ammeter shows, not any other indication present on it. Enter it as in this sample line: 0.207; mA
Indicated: 125; mA
